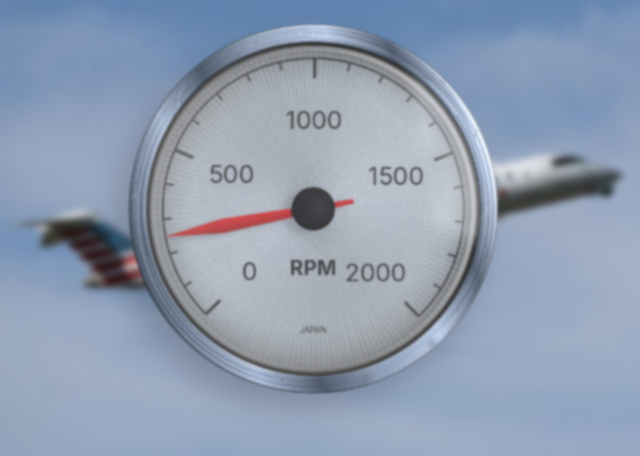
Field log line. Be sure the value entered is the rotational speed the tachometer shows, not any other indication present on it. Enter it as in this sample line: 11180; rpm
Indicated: 250; rpm
